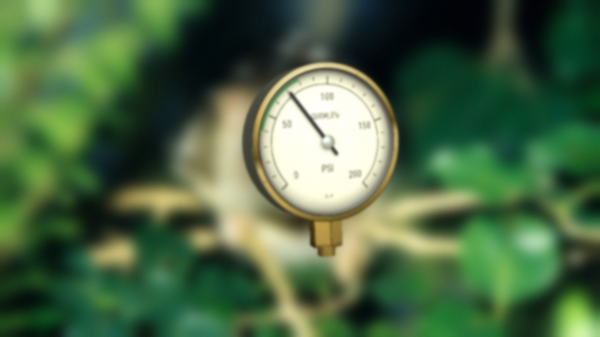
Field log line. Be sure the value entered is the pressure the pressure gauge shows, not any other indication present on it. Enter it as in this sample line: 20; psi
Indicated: 70; psi
